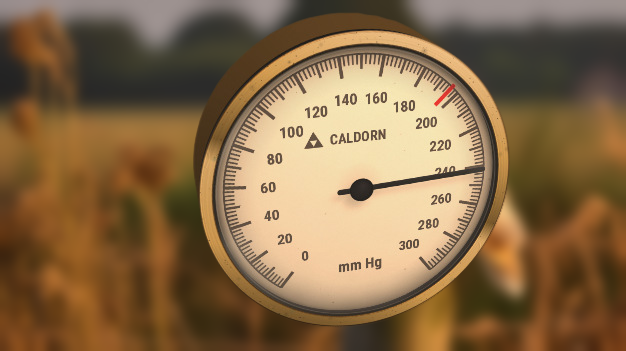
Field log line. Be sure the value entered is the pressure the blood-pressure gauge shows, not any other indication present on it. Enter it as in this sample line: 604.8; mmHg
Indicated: 240; mmHg
